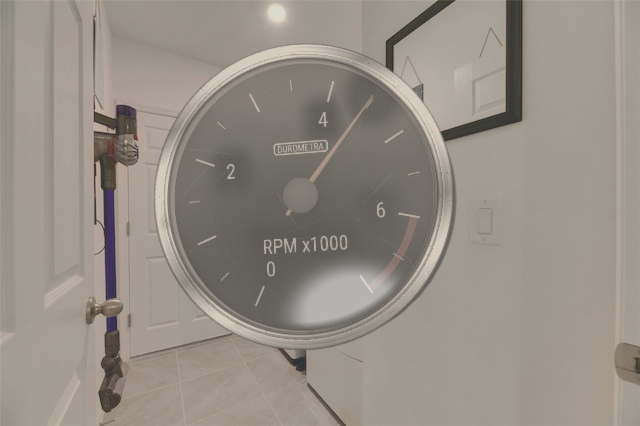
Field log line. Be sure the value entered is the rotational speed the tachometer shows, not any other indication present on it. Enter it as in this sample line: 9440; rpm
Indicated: 4500; rpm
